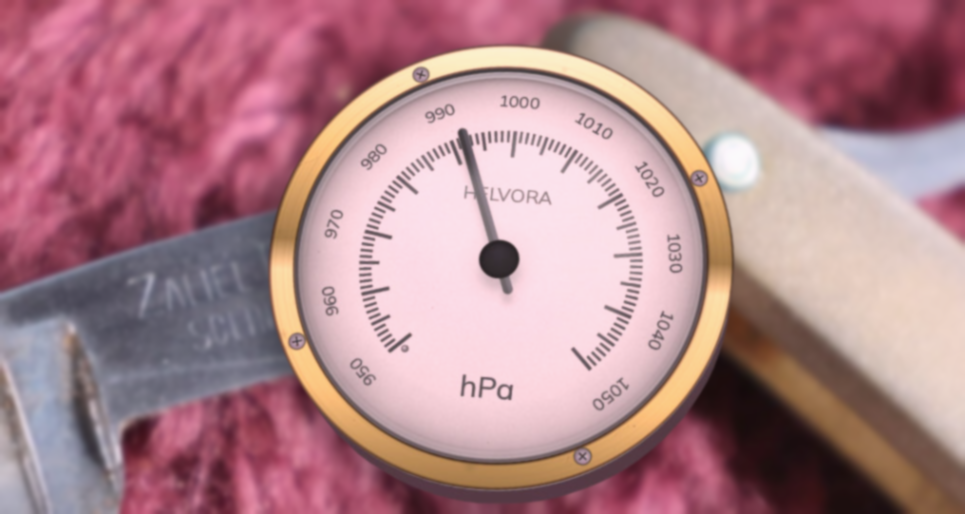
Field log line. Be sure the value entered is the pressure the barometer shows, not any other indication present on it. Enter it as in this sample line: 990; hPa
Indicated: 992; hPa
